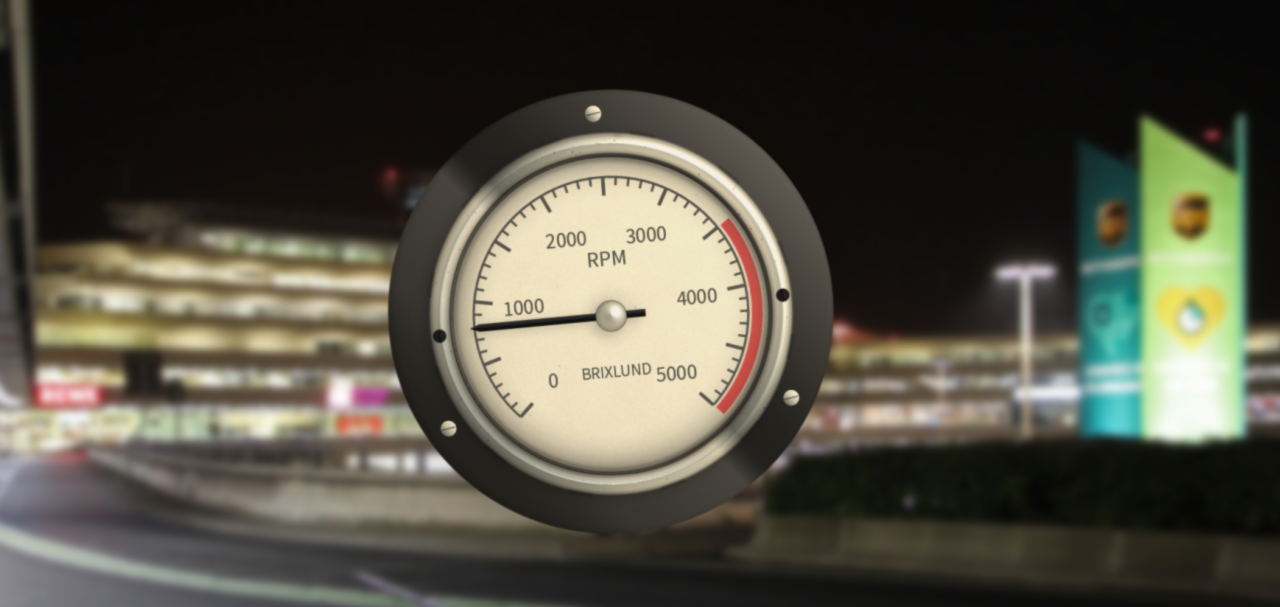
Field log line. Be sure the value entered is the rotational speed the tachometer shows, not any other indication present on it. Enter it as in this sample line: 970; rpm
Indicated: 800; rpm
